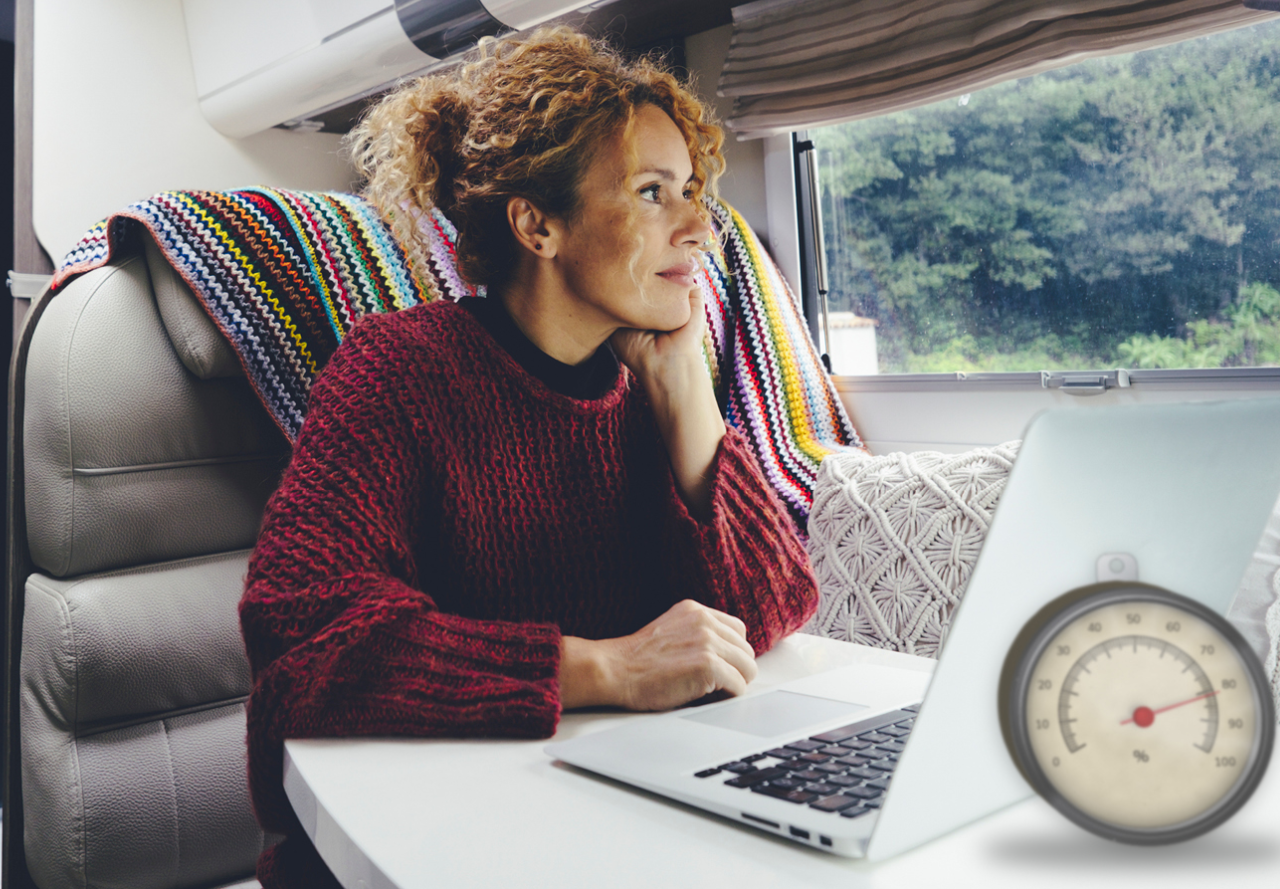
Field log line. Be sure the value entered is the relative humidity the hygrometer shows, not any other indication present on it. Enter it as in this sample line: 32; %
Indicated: 80; %
